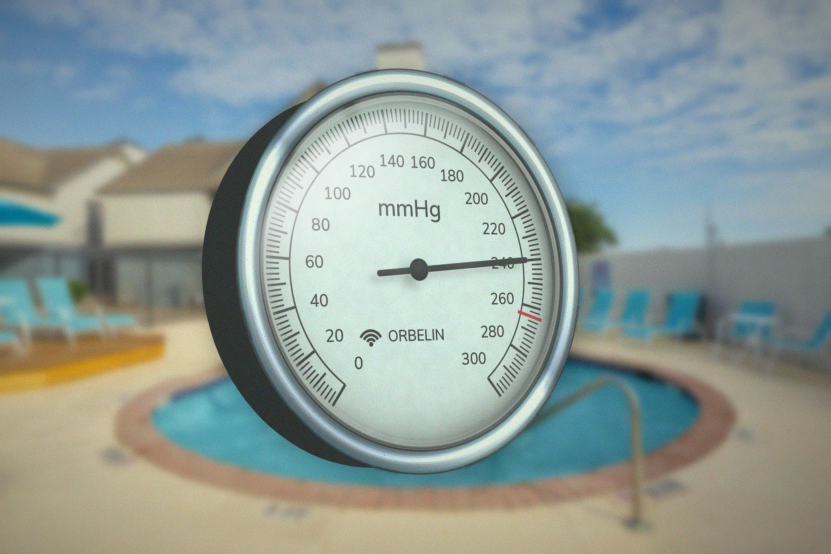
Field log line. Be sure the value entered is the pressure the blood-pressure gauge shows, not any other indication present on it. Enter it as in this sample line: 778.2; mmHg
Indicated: 240; mmHg
